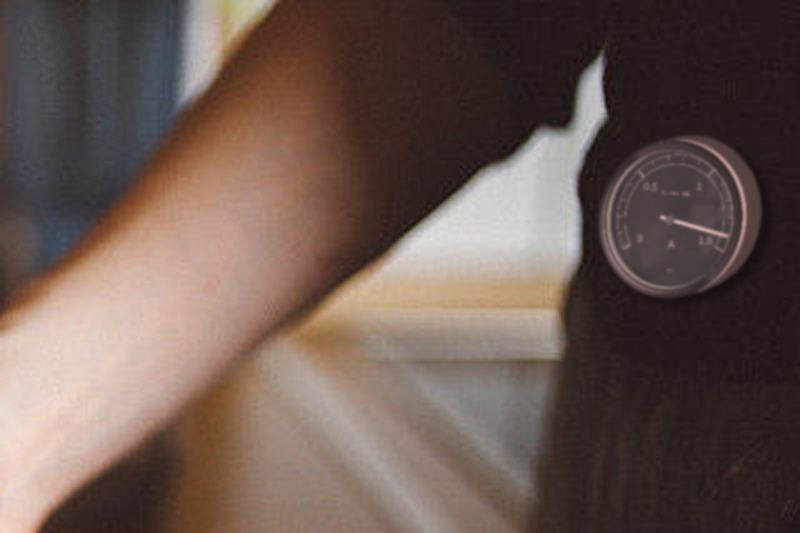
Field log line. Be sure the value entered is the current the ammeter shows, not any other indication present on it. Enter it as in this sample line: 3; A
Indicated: 1.4; A
